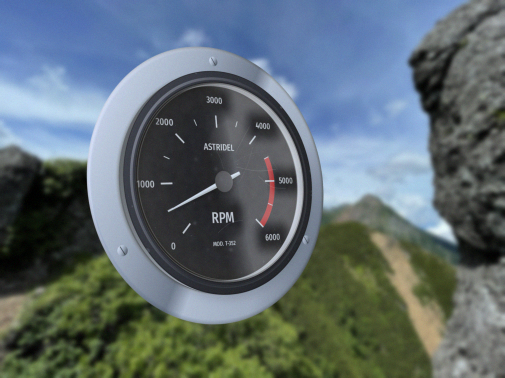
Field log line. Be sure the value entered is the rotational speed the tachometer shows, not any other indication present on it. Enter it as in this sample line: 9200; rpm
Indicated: 500; rpm
